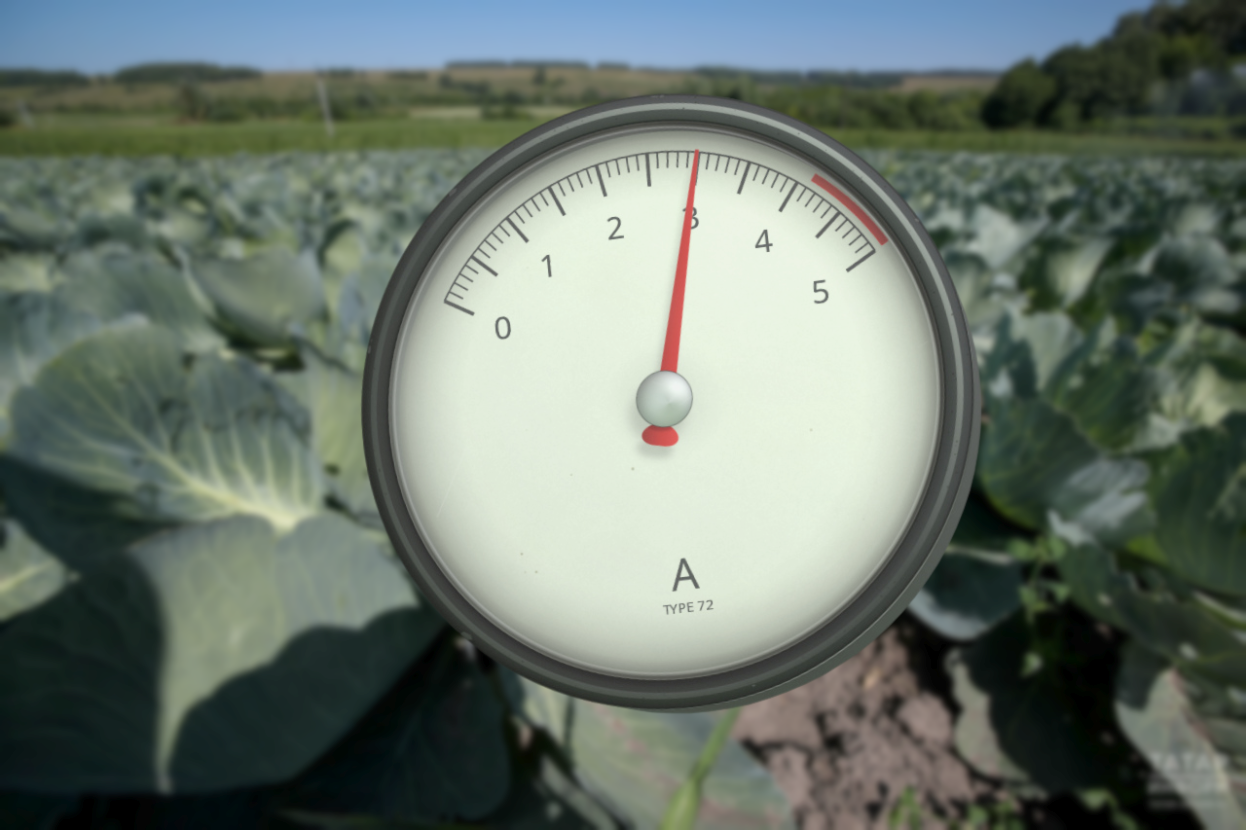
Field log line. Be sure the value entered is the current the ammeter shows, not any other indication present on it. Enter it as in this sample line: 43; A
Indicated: 3; A
